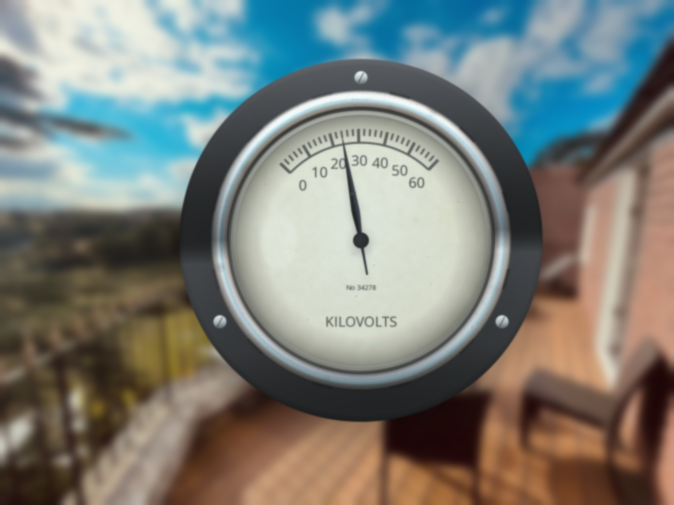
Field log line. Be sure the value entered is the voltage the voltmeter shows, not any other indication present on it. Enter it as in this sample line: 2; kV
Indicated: 24; kV
